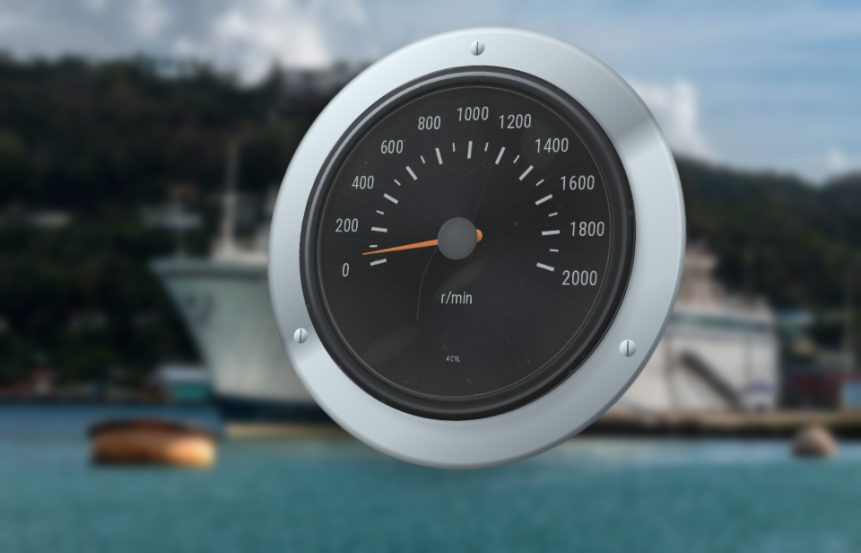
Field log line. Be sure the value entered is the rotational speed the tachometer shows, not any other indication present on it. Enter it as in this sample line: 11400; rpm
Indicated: 50; rpm
